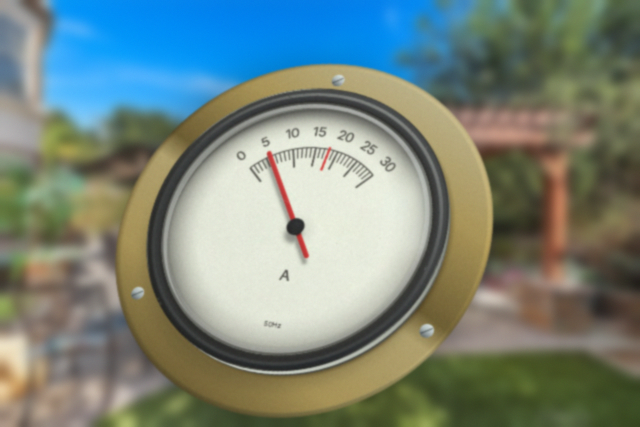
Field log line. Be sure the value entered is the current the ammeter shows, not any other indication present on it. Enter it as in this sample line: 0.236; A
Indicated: 5; A
